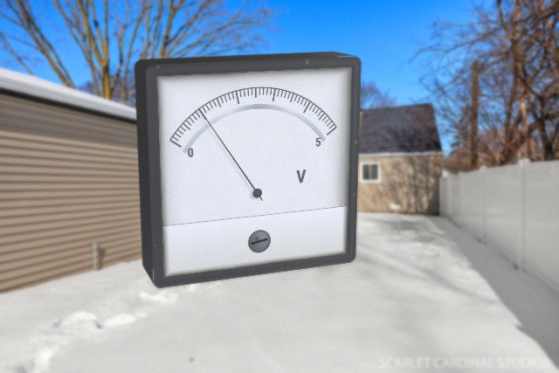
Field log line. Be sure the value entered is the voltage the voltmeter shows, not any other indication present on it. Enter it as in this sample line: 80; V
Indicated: 1; V
